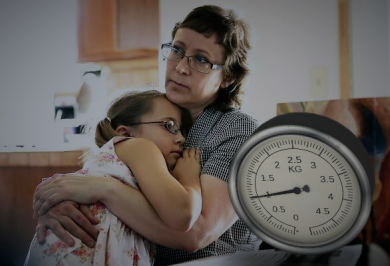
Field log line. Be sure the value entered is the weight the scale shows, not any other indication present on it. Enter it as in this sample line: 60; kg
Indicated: 1; kg
